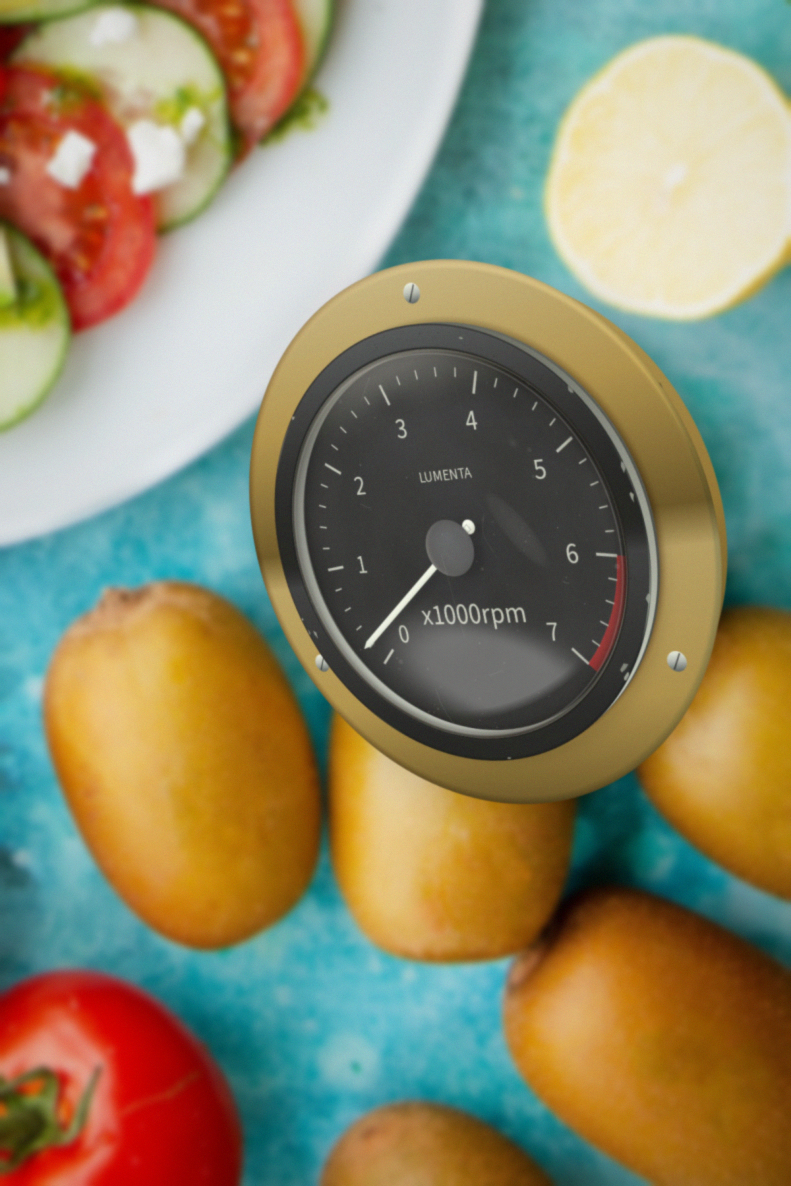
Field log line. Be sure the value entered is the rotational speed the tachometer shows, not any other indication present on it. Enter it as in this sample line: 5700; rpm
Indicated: 200; rpm
